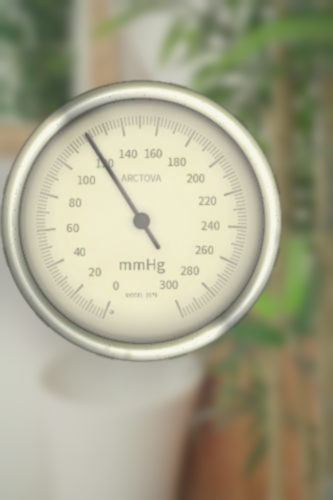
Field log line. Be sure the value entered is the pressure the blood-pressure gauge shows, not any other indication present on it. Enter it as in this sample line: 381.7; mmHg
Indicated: 120; mmHg
